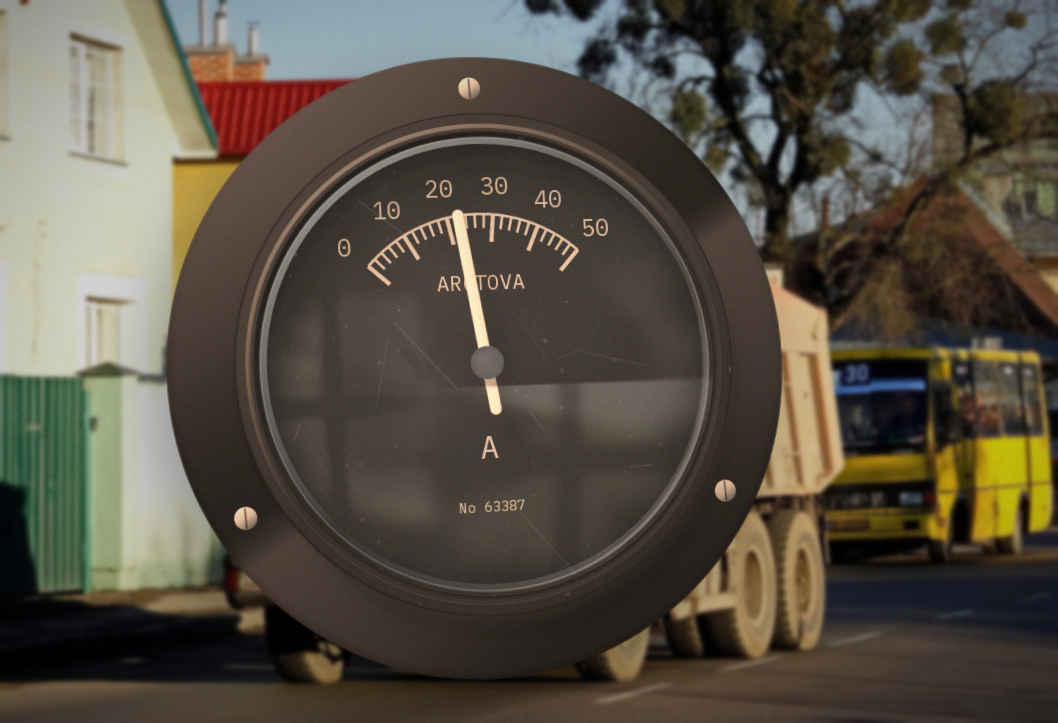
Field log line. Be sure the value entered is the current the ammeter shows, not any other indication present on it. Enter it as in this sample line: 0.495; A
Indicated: 22; A
